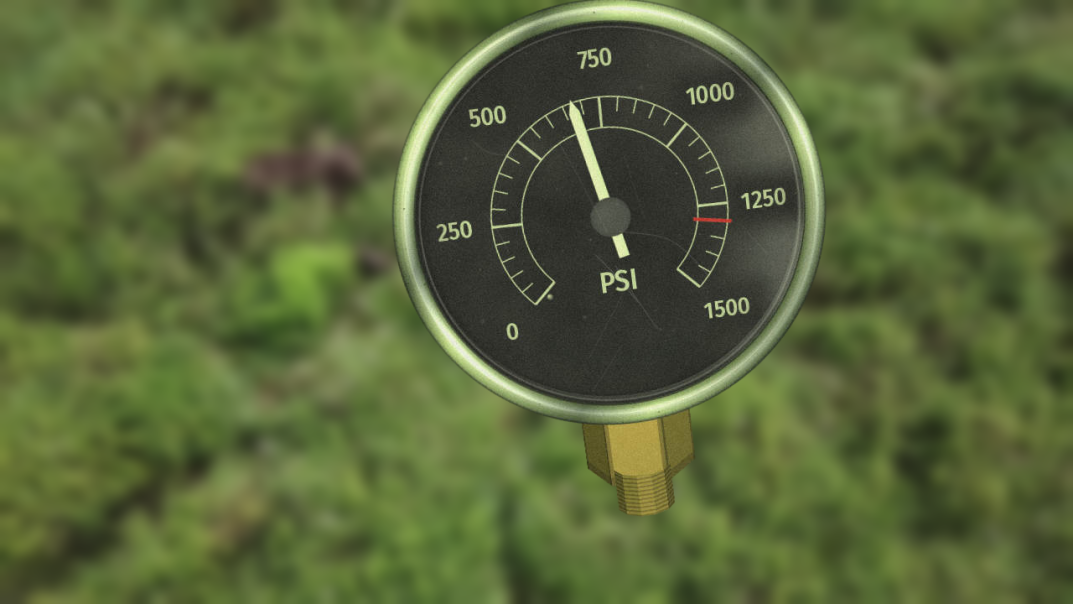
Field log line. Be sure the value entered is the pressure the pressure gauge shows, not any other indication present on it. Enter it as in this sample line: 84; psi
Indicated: 675; psi
